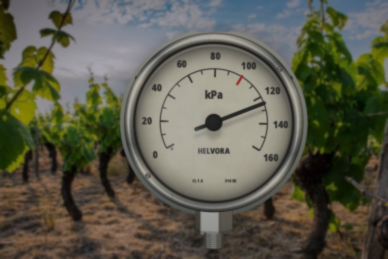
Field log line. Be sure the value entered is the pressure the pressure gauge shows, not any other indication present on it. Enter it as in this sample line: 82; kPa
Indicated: 125; kPa
